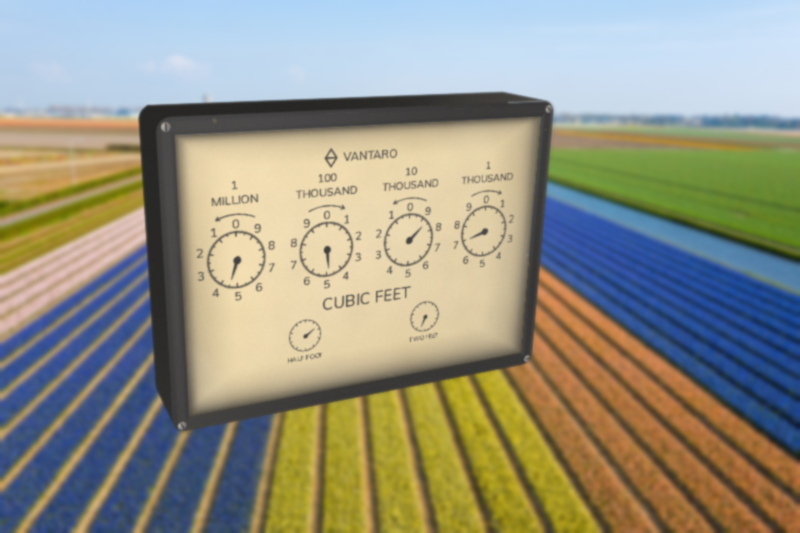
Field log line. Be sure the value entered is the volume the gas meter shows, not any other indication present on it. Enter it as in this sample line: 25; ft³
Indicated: 448700; ft³
